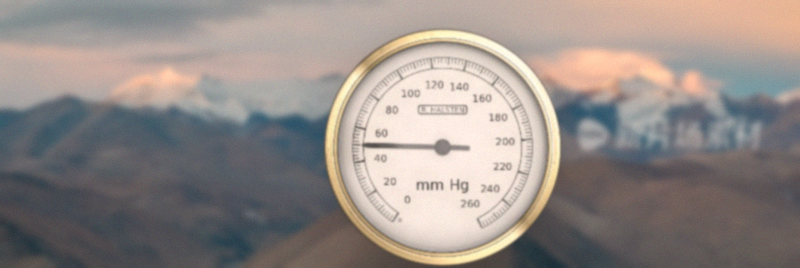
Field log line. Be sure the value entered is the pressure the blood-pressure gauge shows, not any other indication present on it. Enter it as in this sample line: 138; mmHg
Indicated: 50; mmHg
